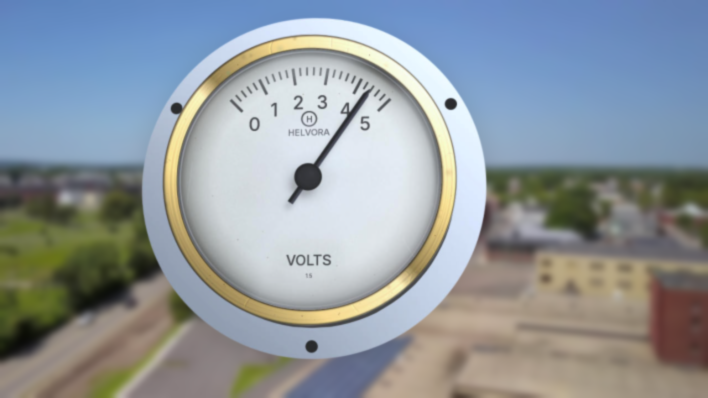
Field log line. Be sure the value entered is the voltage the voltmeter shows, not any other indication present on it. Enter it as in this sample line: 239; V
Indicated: 4.4; V
